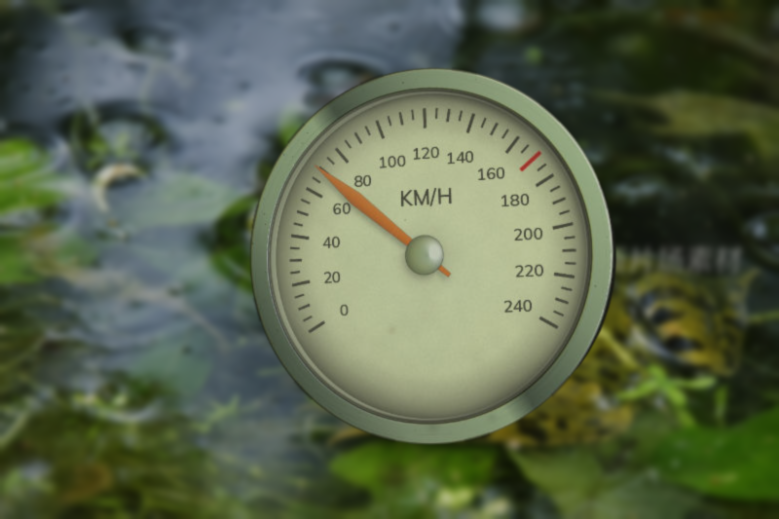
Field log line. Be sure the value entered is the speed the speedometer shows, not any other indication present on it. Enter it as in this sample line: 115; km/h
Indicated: 70; km/h
